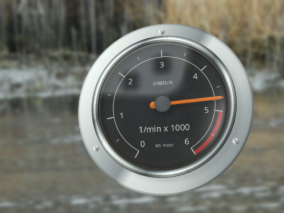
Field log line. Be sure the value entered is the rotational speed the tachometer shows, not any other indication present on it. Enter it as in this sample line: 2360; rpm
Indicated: 4750; rpm
